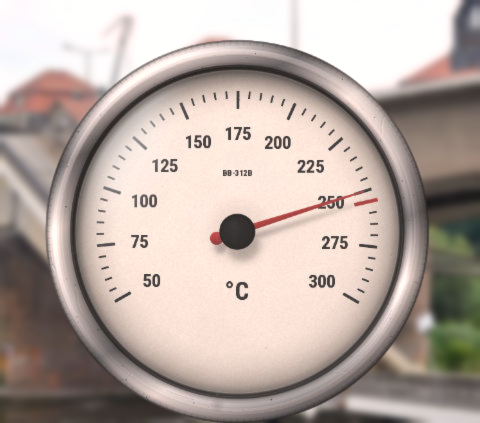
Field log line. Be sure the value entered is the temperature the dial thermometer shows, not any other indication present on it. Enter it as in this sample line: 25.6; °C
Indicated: 250; °C
